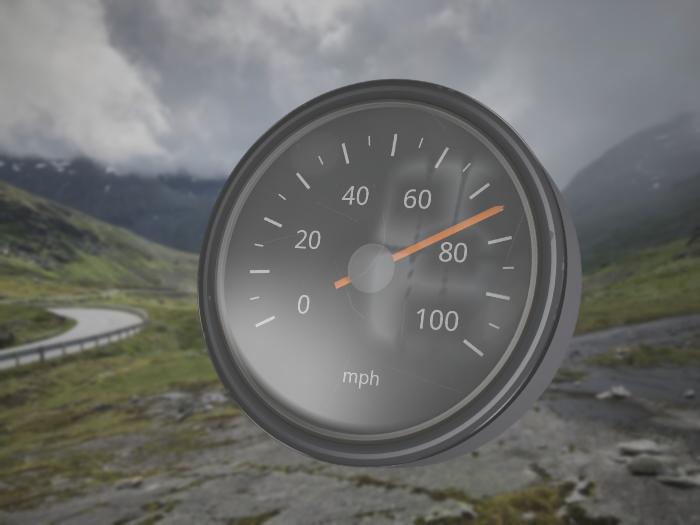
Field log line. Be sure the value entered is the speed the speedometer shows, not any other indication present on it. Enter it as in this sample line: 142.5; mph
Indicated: 75; mph
